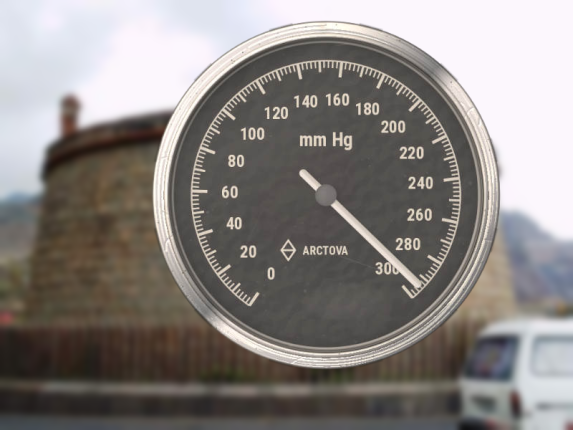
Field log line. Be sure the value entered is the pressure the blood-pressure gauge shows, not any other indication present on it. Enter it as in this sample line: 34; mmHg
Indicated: 294; mmHg
